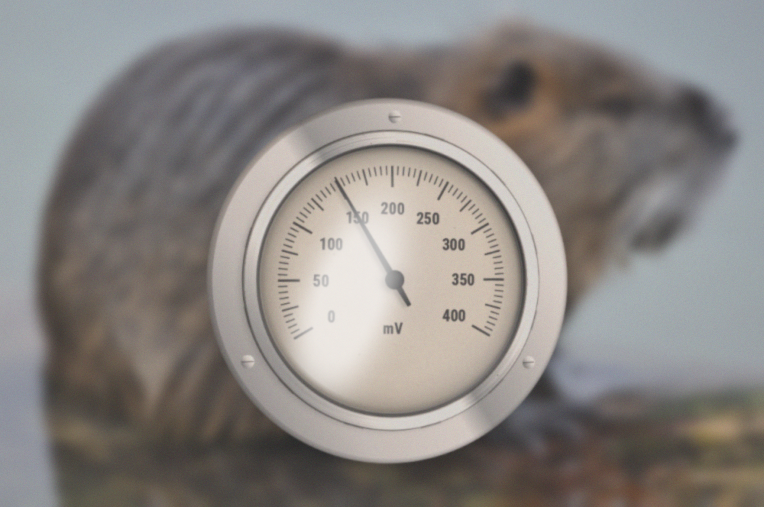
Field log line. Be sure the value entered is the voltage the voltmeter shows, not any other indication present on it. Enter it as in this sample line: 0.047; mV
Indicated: 150; mV
